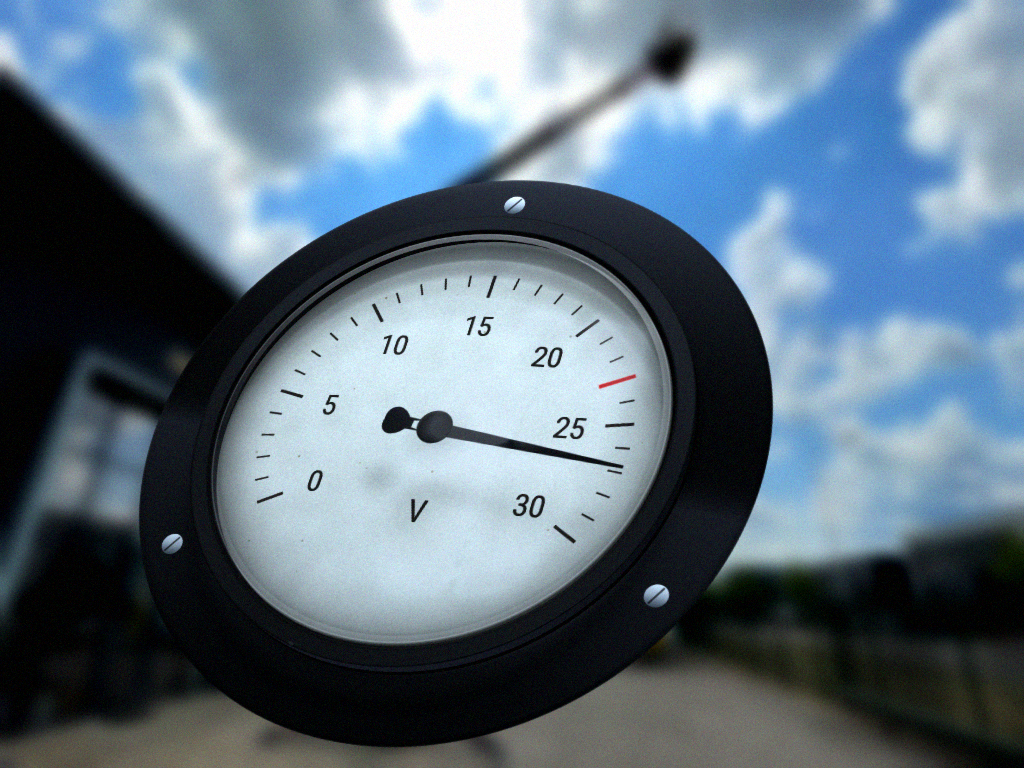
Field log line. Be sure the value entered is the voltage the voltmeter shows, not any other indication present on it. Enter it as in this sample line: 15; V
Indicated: 27; V
